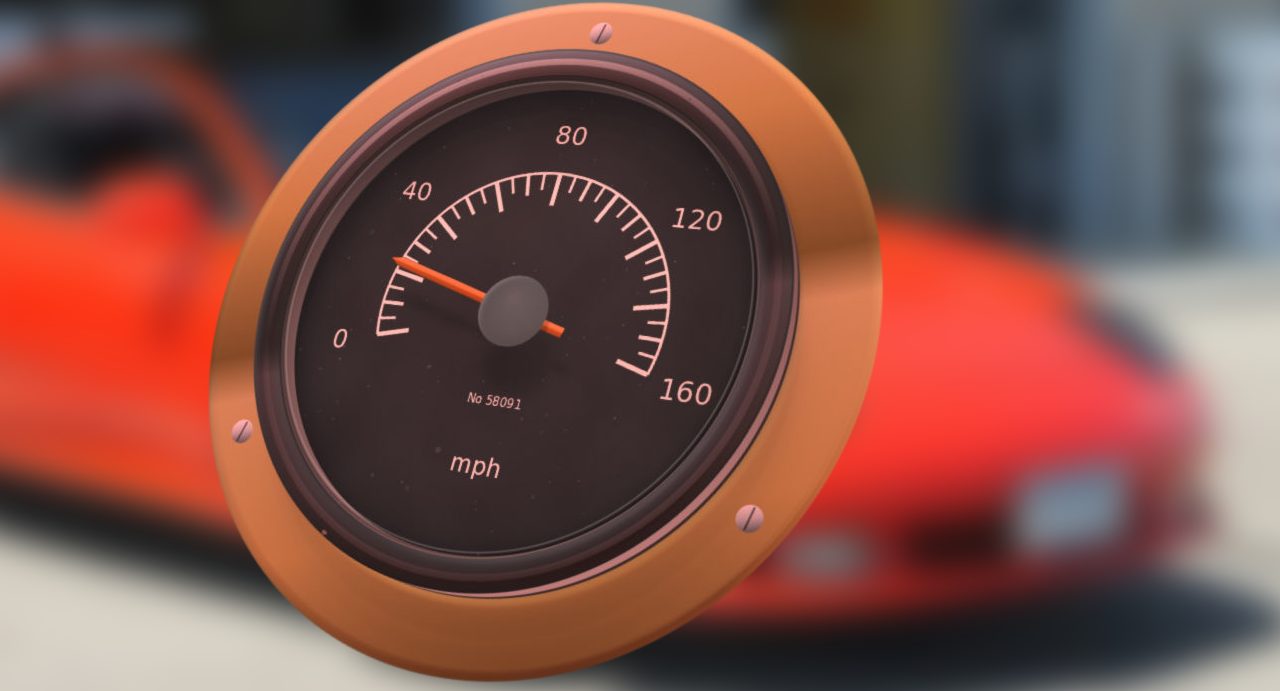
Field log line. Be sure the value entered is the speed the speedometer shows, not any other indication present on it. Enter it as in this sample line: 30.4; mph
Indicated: 22.5; mph
